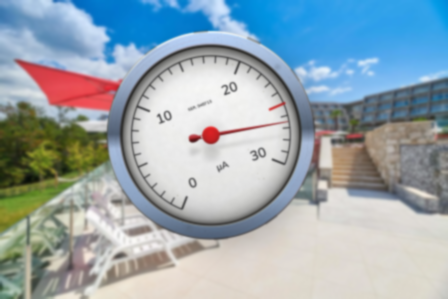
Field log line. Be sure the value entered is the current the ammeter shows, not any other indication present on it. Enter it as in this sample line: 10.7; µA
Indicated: 26.5; µA
